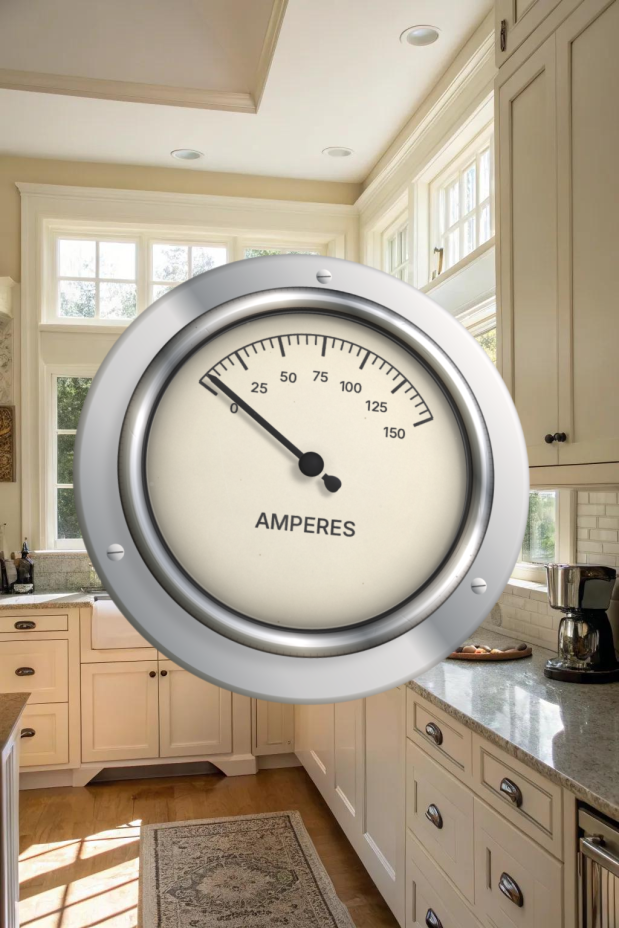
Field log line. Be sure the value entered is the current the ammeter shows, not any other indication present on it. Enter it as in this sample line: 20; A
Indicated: 5; A
